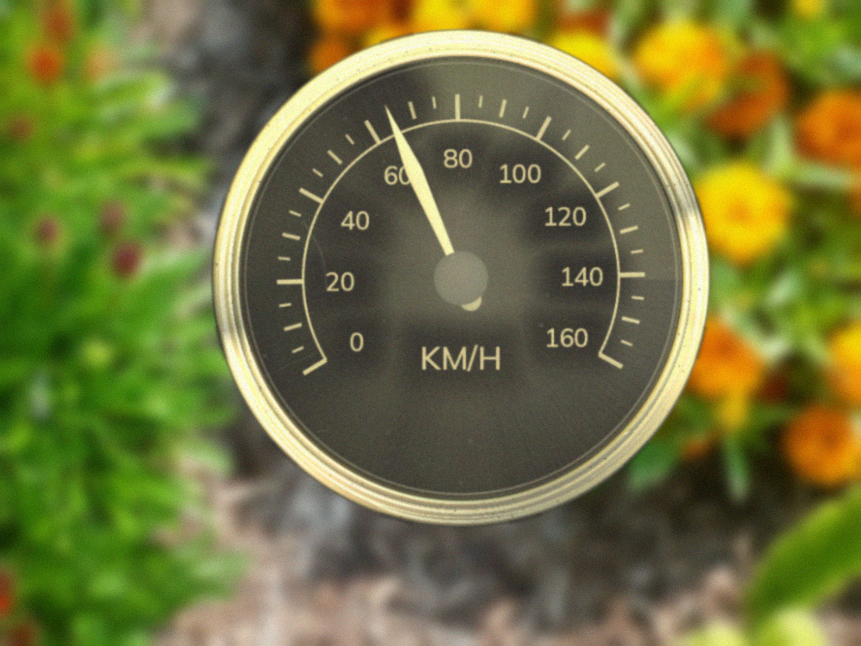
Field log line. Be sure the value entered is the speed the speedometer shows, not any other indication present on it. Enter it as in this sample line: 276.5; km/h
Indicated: 65; km/h
